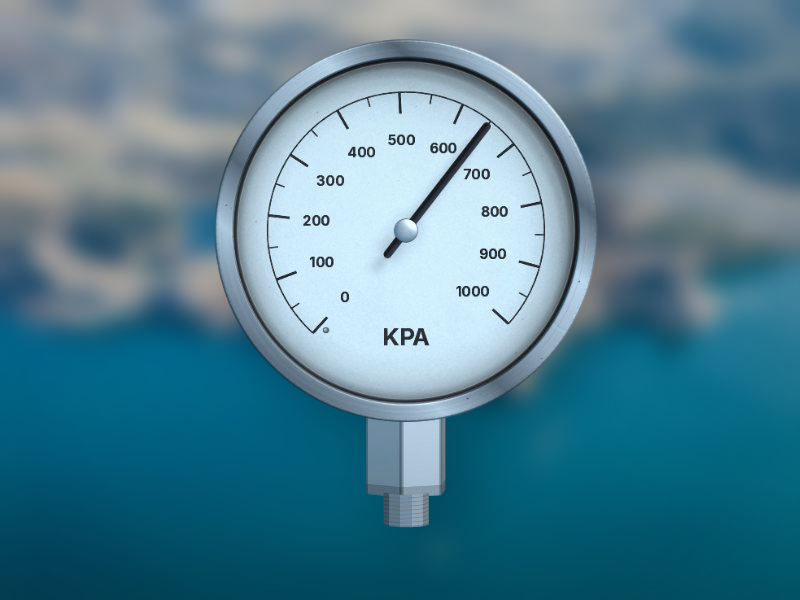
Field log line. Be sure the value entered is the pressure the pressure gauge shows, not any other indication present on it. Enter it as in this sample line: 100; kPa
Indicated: 650; kPa
